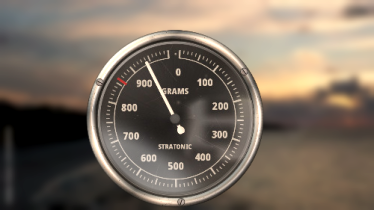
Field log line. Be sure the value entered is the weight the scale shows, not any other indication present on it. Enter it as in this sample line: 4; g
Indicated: 940; g
